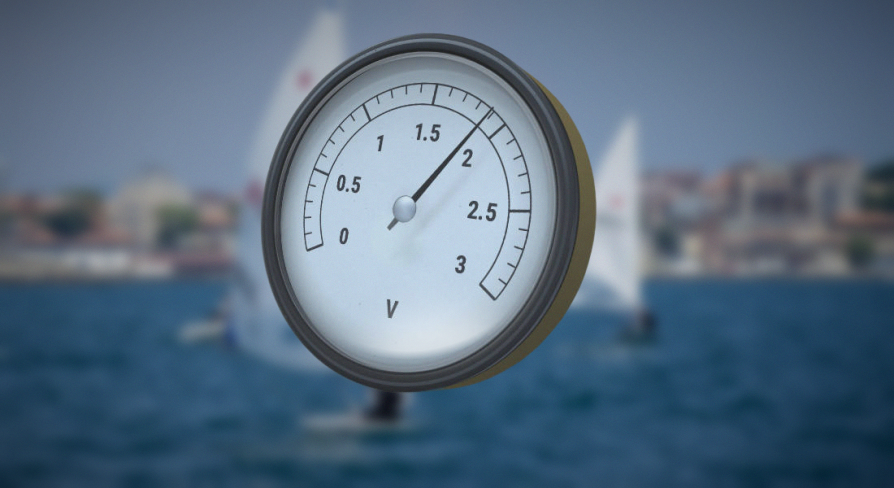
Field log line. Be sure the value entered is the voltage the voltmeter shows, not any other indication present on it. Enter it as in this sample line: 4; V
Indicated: 1.9; V
